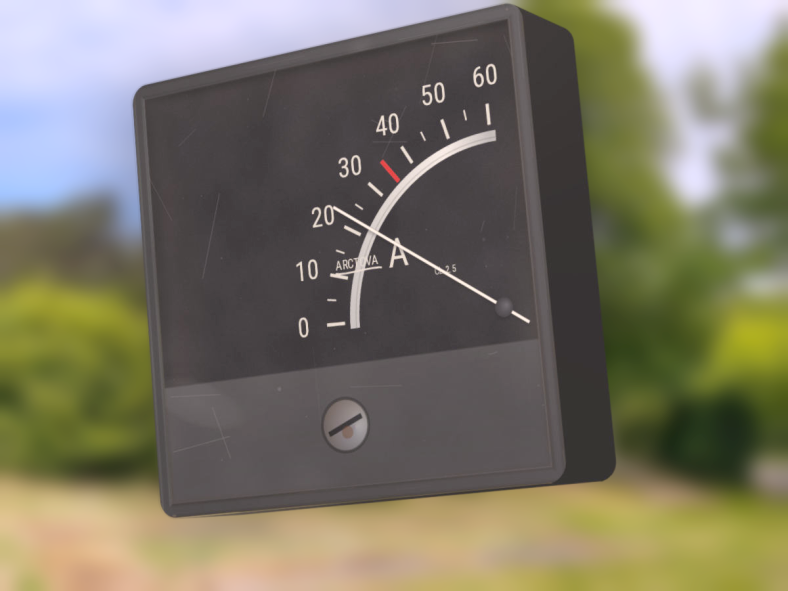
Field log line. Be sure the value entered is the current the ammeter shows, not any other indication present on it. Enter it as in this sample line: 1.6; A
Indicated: 22.5; A
